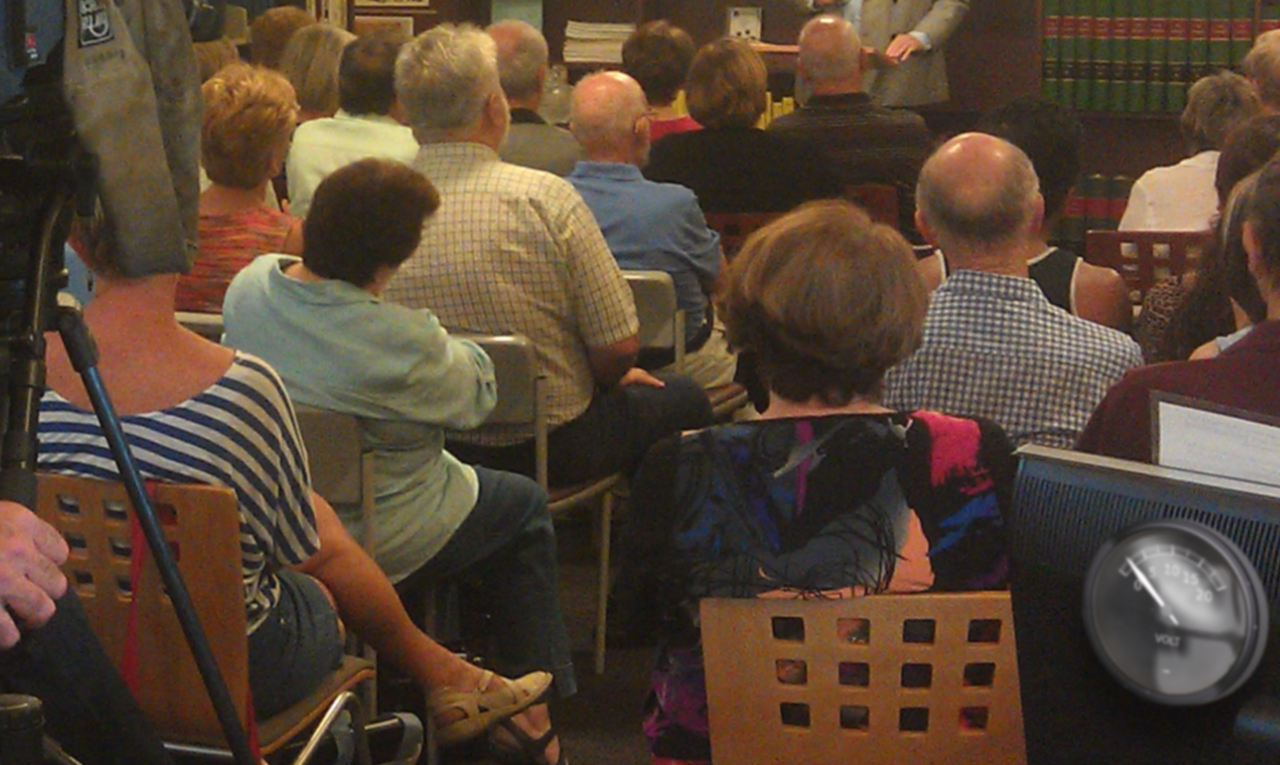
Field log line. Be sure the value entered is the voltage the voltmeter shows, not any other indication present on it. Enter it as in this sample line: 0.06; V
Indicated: 2.5; V
